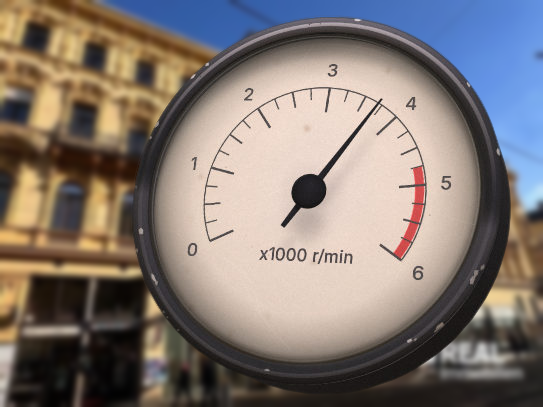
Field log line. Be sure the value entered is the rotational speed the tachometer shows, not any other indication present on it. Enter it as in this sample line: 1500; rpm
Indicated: 3750; rpm
